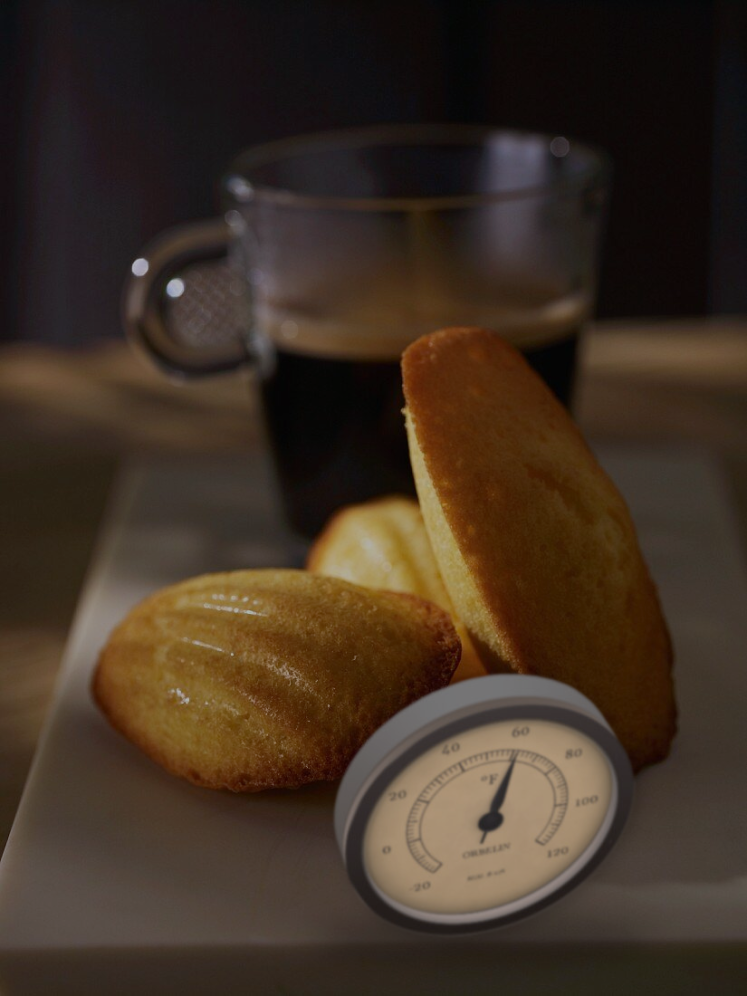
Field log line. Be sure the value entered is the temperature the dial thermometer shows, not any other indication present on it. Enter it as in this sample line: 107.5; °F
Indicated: 60; °F
